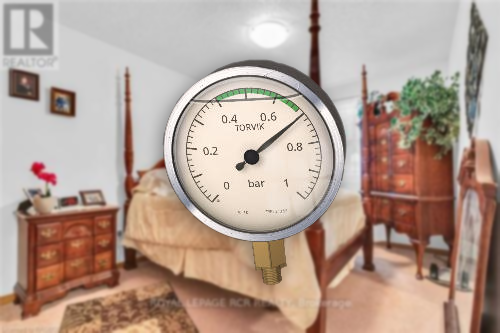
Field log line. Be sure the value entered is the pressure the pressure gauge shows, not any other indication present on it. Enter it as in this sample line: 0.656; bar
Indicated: 0.7; bar
